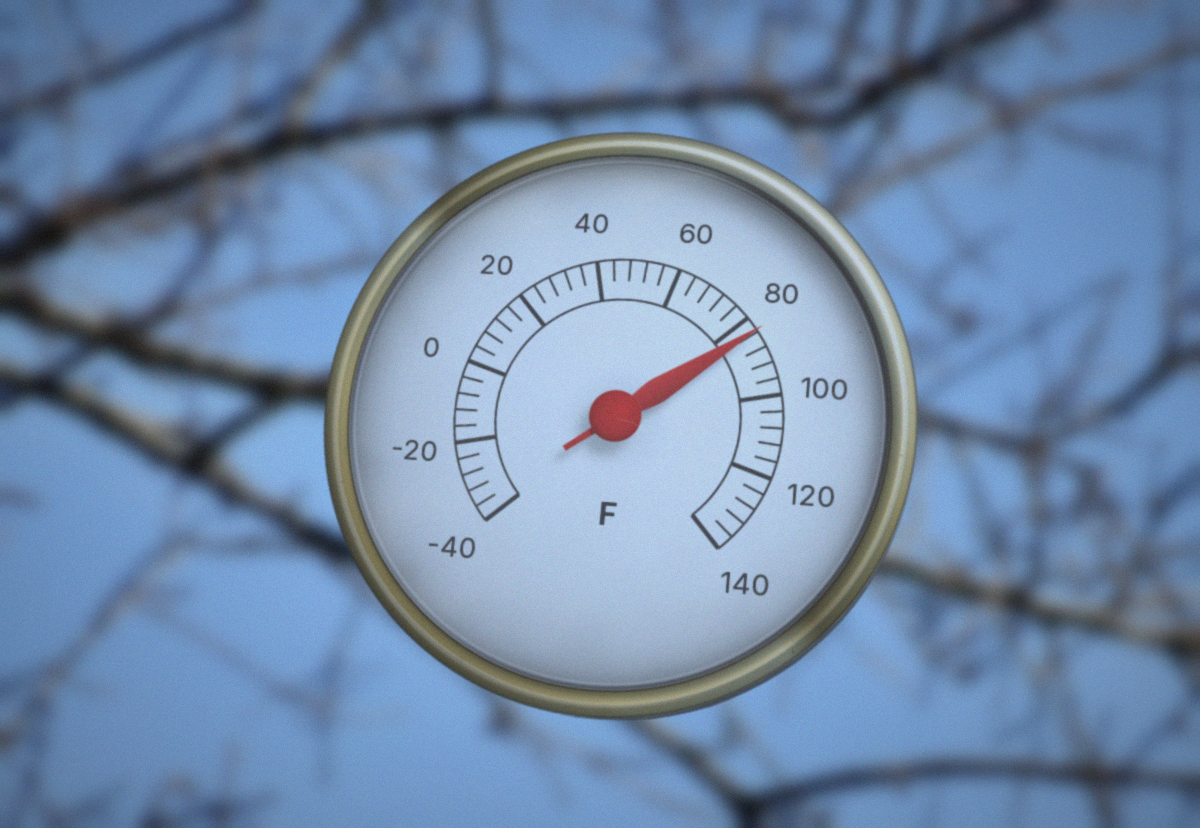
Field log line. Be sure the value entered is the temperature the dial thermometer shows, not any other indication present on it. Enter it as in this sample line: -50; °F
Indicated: 84; °F
